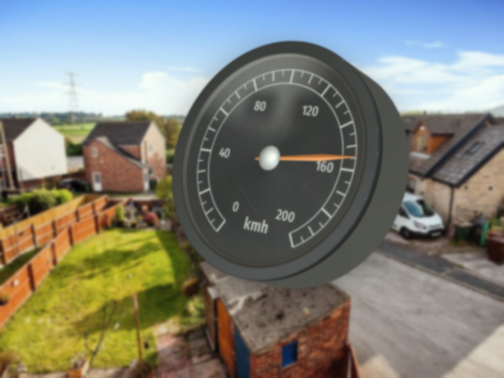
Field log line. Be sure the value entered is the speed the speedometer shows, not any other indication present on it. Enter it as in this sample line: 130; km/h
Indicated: 155; km/h
